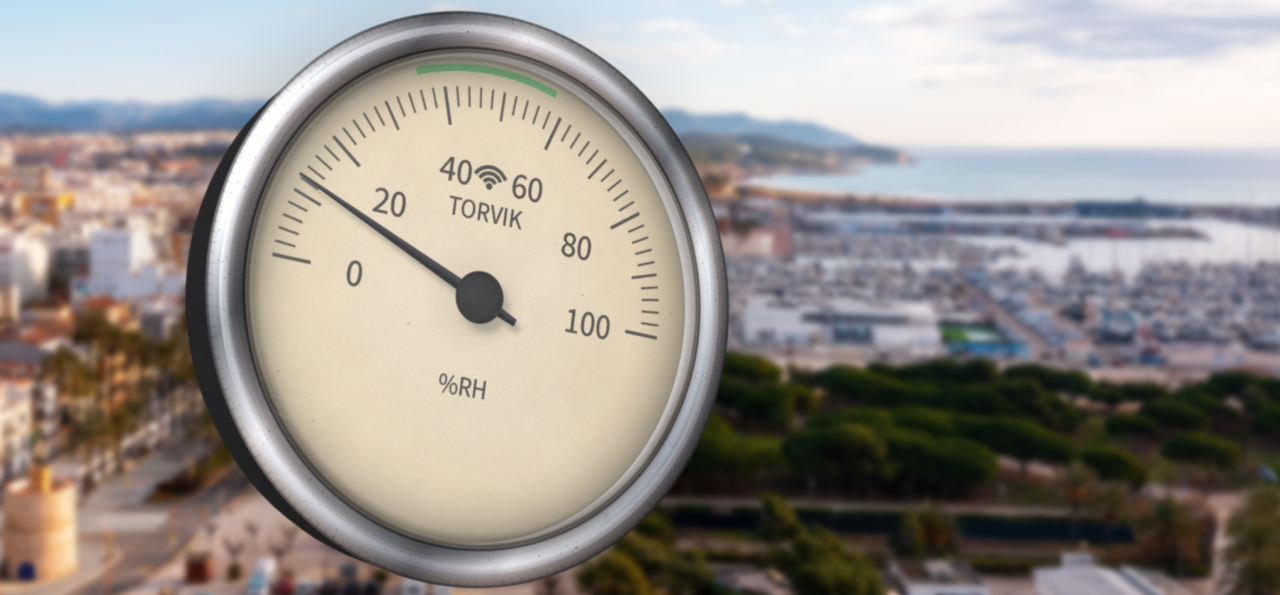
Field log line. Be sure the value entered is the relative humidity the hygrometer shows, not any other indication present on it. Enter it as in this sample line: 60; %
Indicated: 12; %
